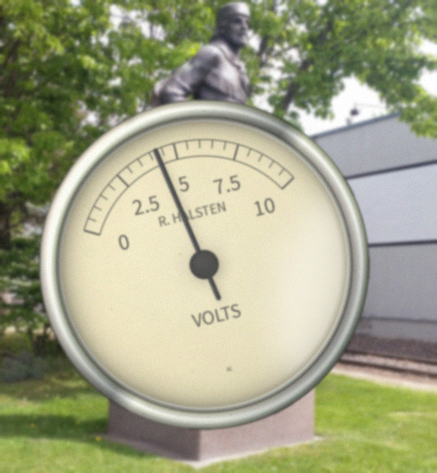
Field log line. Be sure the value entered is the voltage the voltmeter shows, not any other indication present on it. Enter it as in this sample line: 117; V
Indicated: 4.25; V
